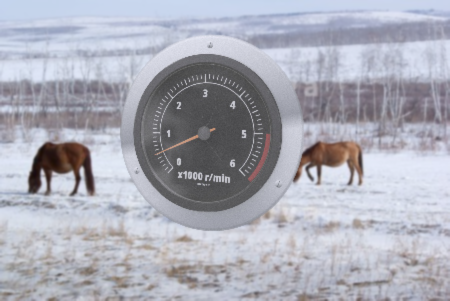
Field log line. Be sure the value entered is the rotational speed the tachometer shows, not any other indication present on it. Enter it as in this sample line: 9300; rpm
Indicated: 500; rpm
